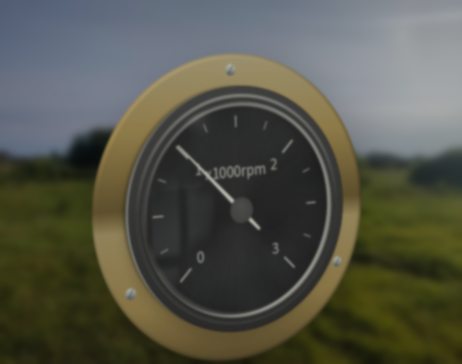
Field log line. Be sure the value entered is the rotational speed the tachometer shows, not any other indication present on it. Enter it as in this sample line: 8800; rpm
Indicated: 1000; rpm
